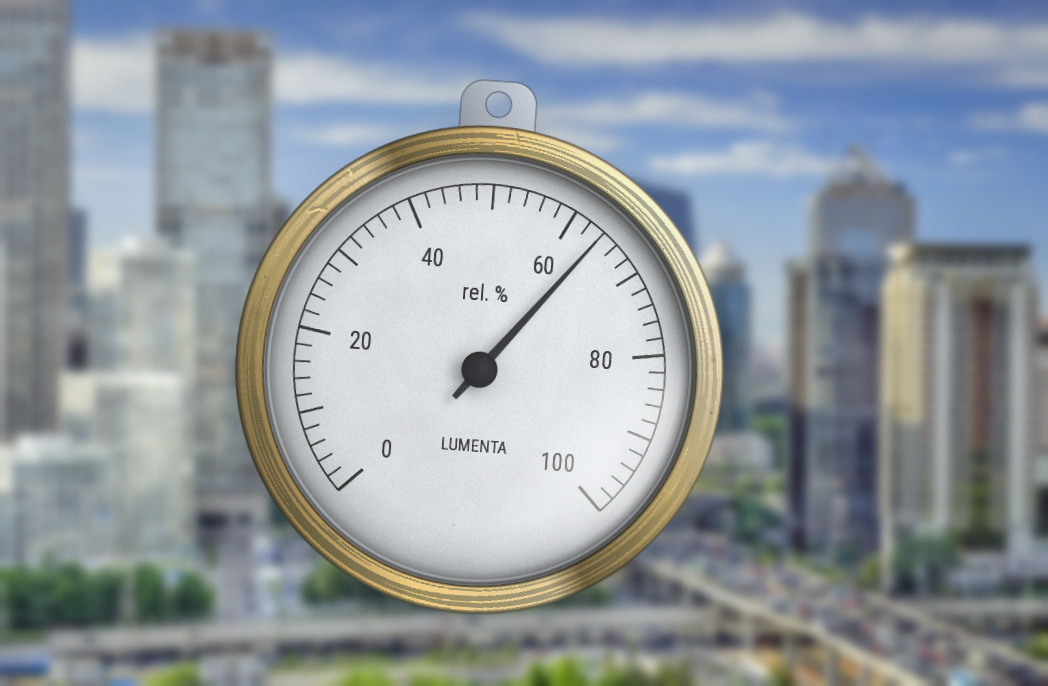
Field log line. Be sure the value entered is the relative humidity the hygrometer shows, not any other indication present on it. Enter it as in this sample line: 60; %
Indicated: 64; %
